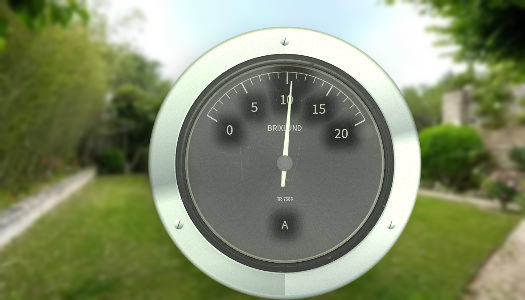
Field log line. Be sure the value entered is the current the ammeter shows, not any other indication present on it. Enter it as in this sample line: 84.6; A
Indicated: 10.5; A
